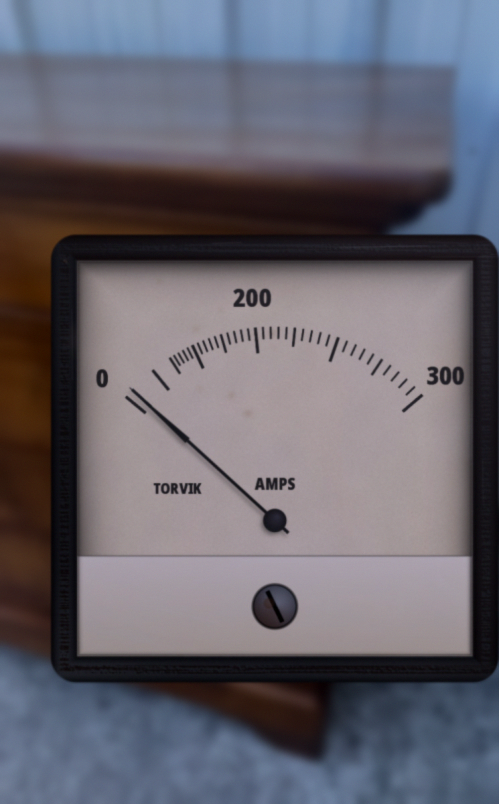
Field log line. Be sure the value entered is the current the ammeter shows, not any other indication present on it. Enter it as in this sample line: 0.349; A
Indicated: 50; A
